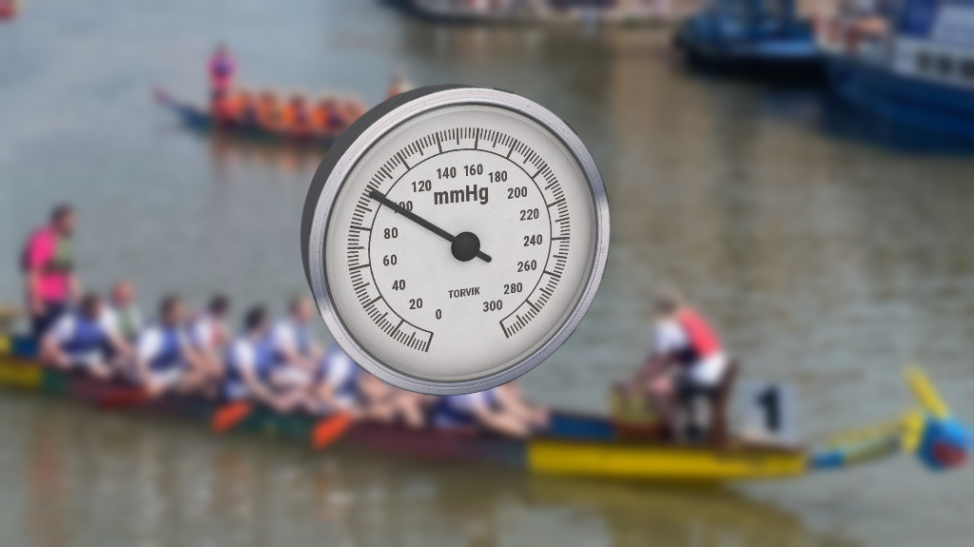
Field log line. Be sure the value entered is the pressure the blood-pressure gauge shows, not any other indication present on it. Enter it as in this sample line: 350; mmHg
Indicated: 98; mmHg
